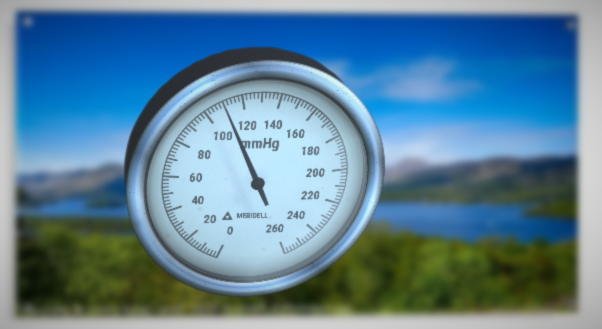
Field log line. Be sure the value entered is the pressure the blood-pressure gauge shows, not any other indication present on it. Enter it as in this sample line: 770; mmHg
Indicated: 110; mmHg
